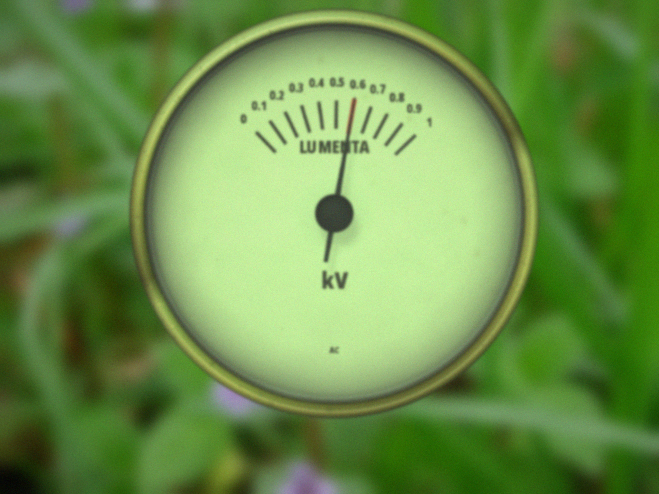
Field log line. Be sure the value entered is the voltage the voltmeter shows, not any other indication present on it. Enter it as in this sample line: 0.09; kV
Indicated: 0.6; kV
